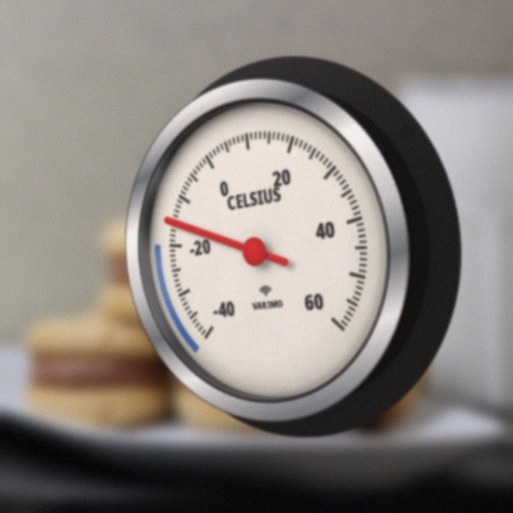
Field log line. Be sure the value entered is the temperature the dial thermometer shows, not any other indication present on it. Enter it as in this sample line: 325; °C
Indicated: -15; °C
